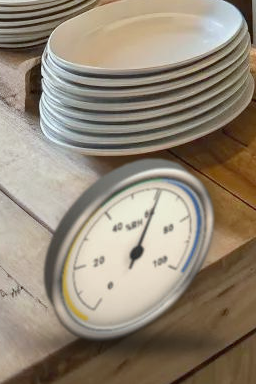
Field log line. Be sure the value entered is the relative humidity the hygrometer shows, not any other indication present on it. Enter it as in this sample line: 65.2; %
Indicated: 60; %
